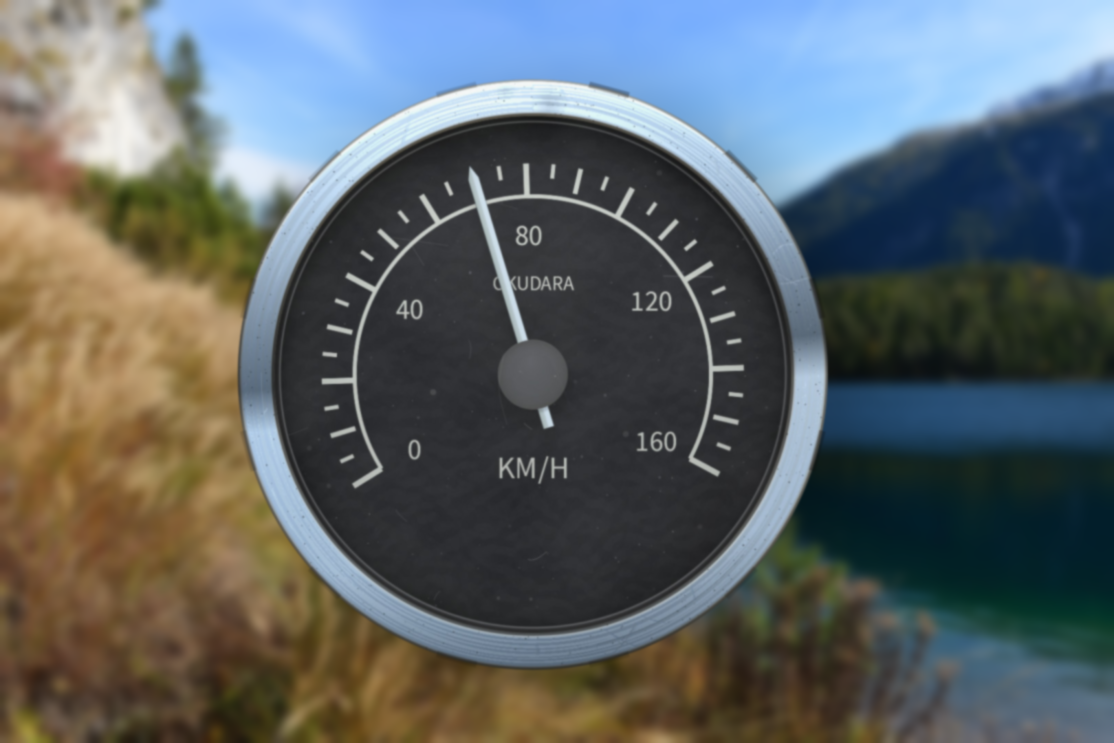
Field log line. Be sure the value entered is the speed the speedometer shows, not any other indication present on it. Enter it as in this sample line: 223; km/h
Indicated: 70; km/h
